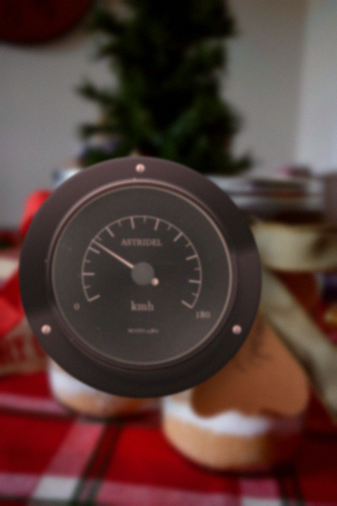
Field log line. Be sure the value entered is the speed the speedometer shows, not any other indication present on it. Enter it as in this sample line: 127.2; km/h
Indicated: 45; km/h
